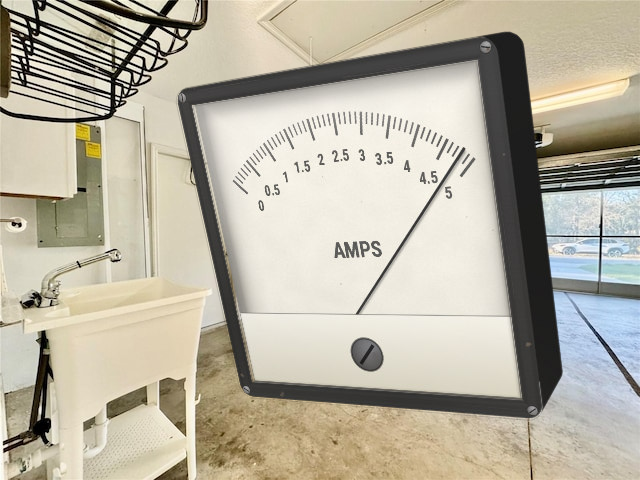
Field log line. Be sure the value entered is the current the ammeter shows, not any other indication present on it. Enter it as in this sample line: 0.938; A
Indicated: 4.8; A
